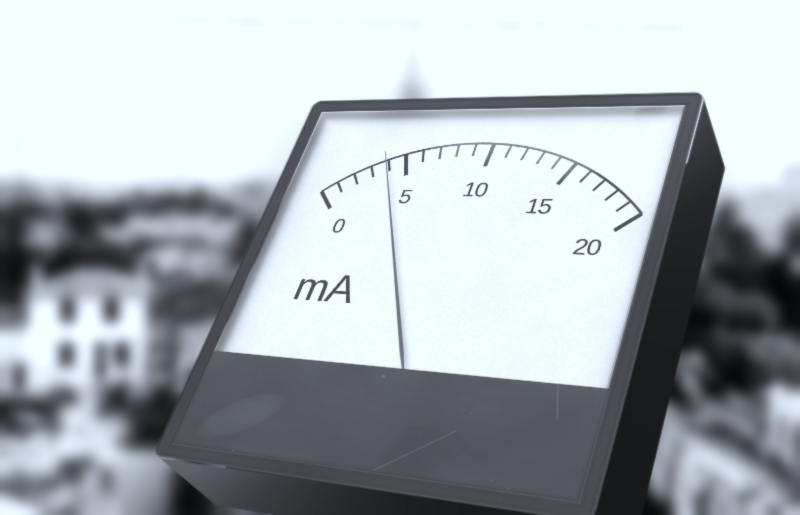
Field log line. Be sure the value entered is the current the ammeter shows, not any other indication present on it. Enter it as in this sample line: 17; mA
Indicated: 4; mA
